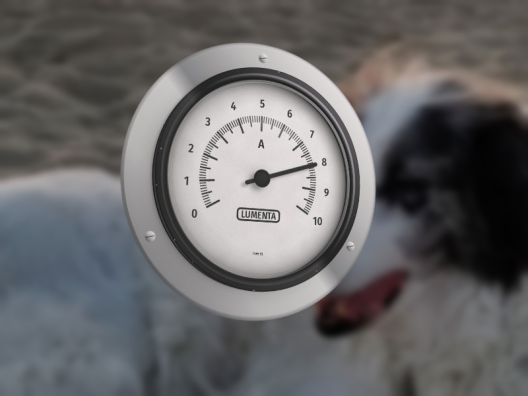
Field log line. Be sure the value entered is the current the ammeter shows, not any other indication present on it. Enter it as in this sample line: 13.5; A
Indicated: 8; A
